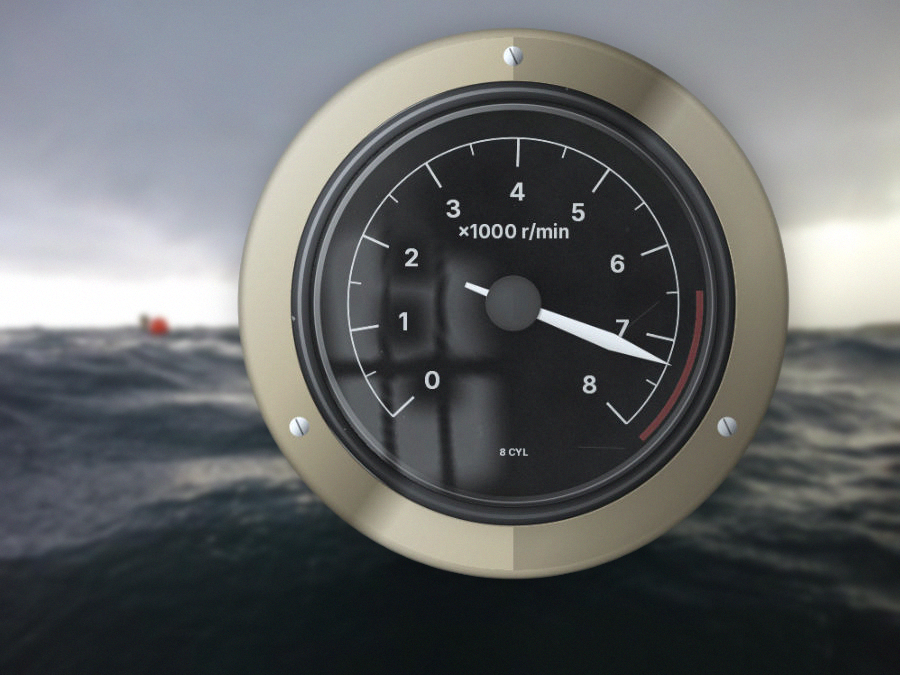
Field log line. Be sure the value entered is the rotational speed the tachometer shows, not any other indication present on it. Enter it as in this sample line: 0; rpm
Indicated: 7250; rpm
